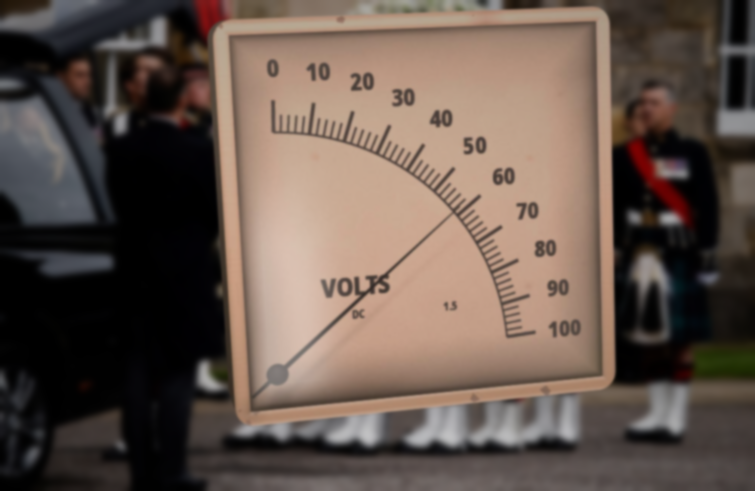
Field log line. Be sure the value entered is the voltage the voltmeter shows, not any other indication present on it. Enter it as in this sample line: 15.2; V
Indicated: 58; V
